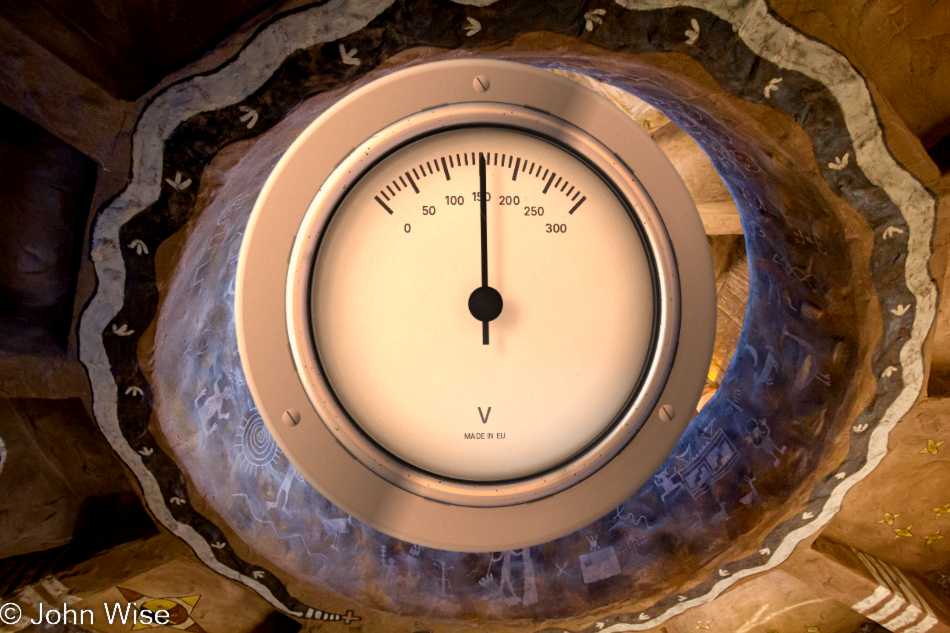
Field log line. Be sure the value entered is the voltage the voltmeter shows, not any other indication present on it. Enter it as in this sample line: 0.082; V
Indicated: 150; V
